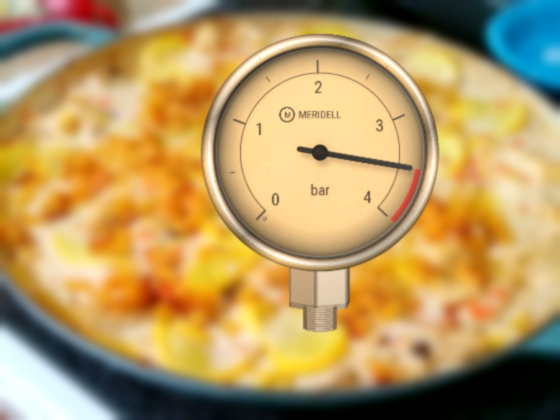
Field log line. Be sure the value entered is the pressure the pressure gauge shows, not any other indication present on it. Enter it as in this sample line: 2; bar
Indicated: 3.5; bar
